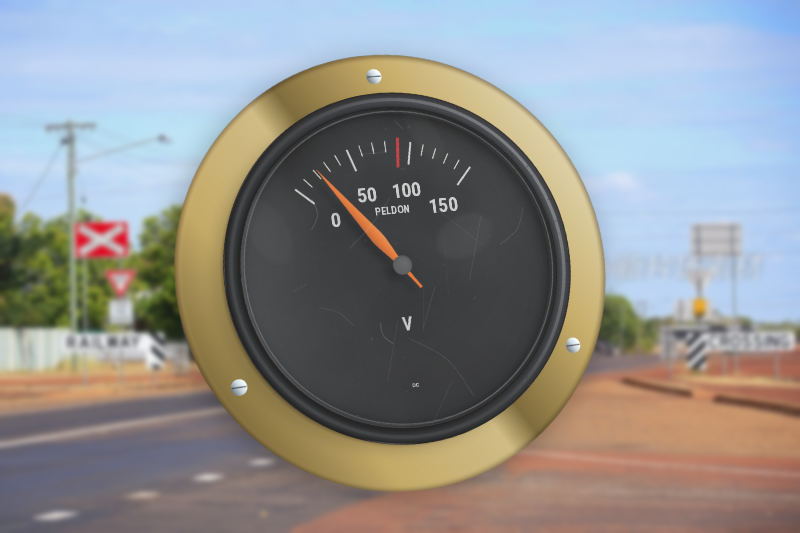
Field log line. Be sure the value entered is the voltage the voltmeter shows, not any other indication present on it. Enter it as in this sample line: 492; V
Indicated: 20; V
